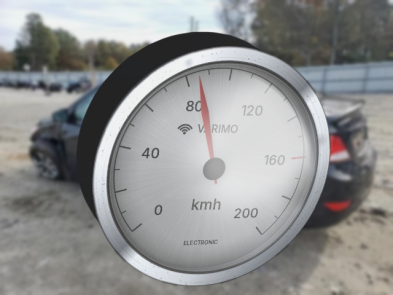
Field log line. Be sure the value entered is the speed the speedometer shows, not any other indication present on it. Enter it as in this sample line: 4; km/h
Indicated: 85; km/h
